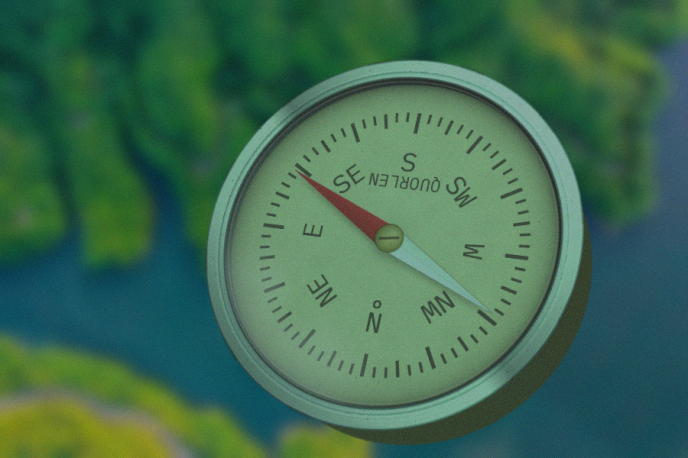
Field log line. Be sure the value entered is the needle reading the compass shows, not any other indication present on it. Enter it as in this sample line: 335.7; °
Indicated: 117.5; °
